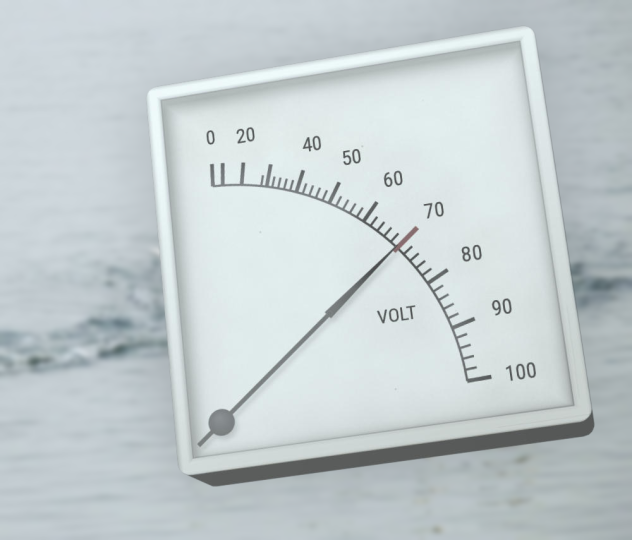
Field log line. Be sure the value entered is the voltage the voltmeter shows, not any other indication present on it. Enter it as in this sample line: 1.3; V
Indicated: 70; V
